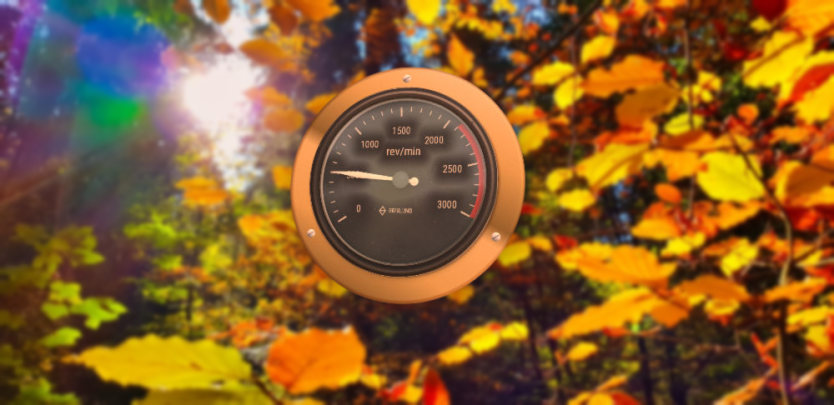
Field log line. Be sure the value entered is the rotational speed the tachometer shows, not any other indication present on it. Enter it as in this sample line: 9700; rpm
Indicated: 500; rpm
